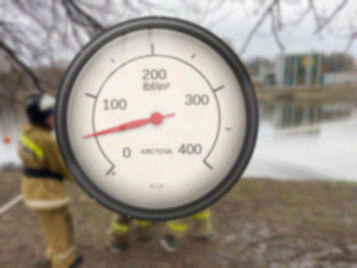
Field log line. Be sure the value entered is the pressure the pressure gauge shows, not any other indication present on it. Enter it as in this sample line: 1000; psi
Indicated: 50; psi
